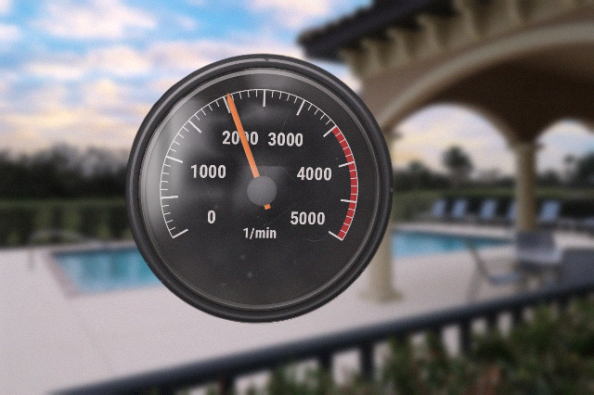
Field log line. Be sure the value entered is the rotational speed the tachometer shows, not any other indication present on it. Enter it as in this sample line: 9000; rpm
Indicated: 2050; rpm
